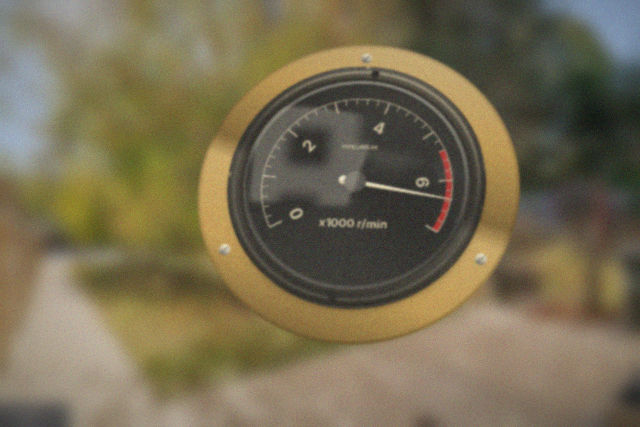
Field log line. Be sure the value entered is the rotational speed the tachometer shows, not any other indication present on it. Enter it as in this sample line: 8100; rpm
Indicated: 6400; rpm
